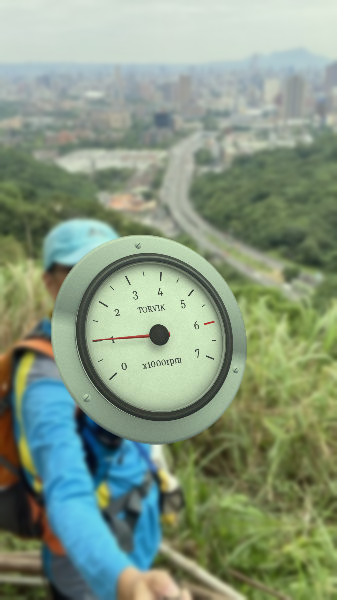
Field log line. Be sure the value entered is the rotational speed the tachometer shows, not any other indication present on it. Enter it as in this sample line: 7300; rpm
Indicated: 1000; rpm
